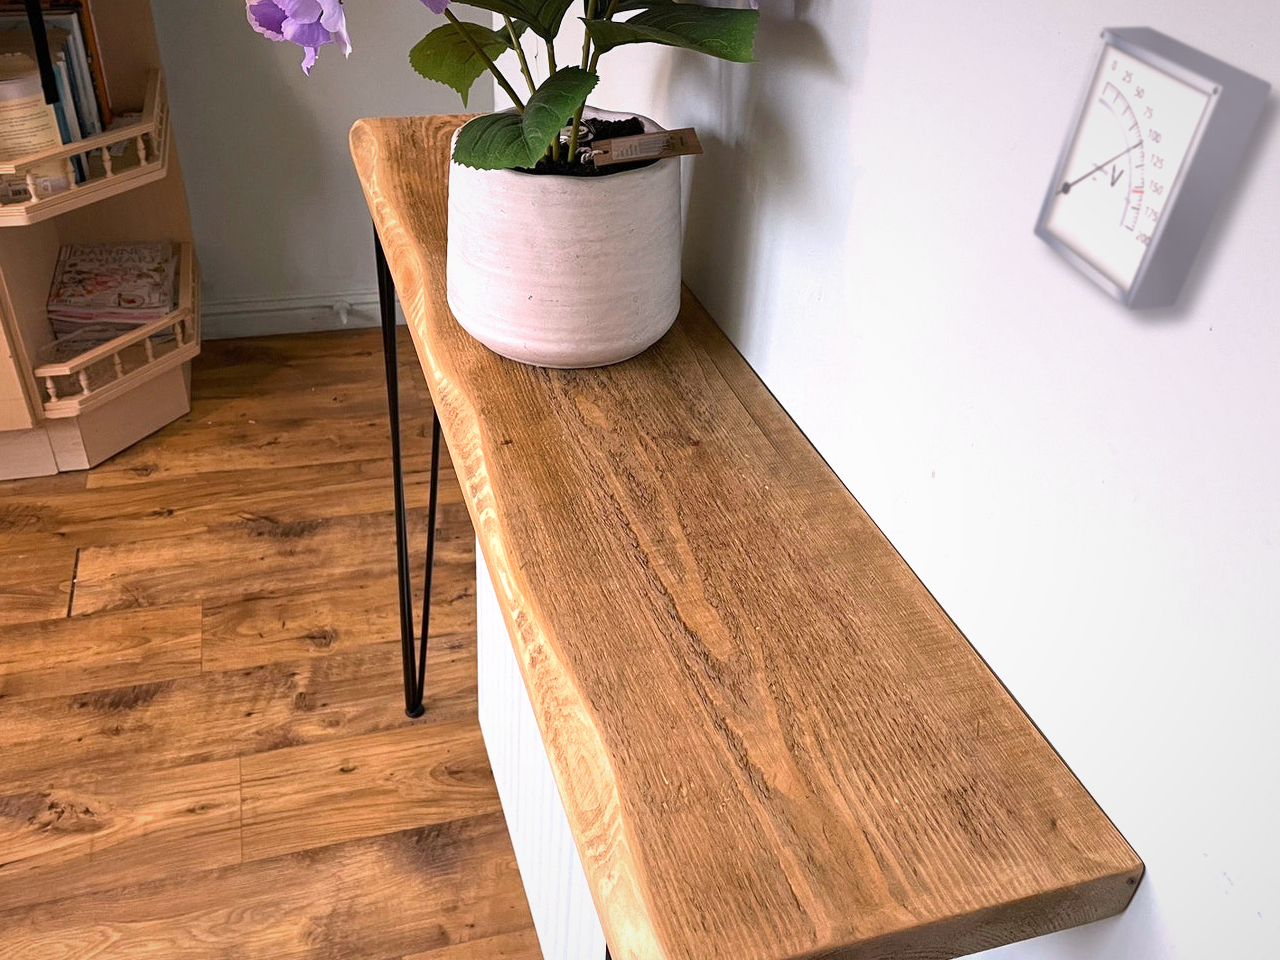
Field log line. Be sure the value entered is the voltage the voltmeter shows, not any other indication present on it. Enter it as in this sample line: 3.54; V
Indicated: 100; V
